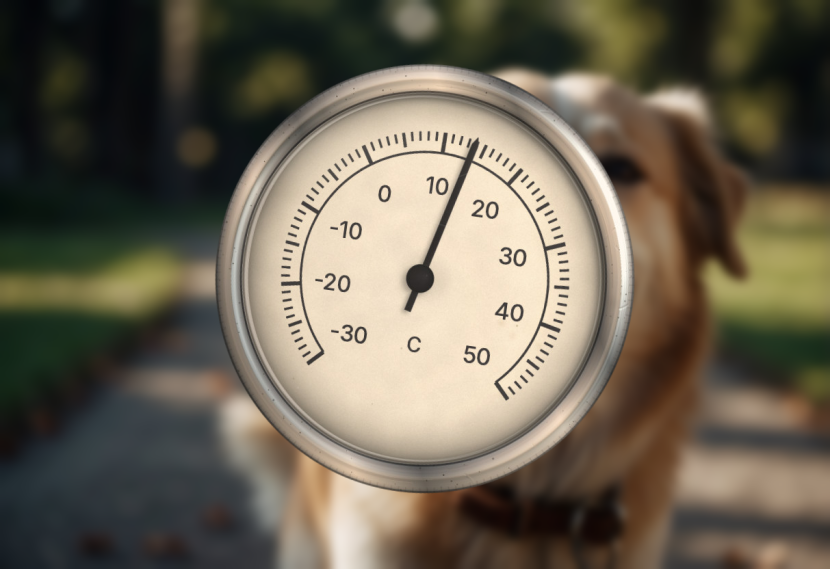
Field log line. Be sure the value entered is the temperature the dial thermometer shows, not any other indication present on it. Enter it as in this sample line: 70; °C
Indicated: 14; °C
